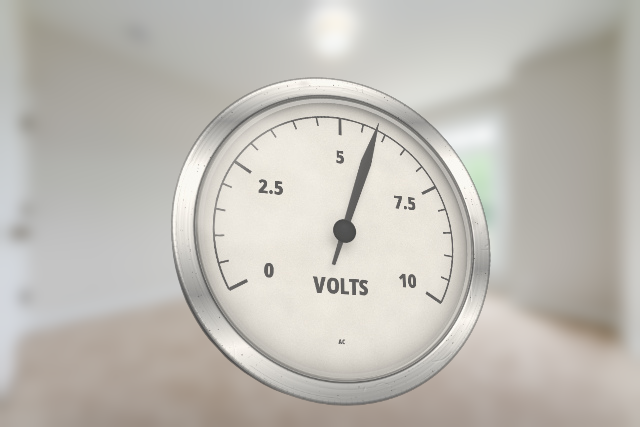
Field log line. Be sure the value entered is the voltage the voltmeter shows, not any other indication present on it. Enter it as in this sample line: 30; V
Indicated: 5.75; V
